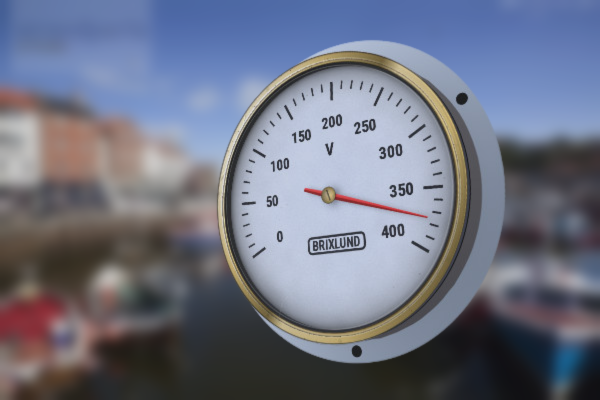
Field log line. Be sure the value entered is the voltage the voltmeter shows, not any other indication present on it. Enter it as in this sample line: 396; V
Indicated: 375; V
